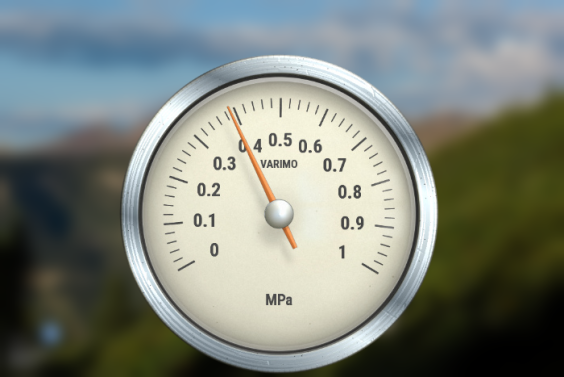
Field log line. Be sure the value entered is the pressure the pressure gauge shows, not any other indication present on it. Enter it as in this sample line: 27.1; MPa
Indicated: 0.39; MPa
